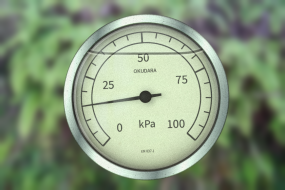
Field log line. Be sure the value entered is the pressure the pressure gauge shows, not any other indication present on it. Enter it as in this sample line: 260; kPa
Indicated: 15; kPa
